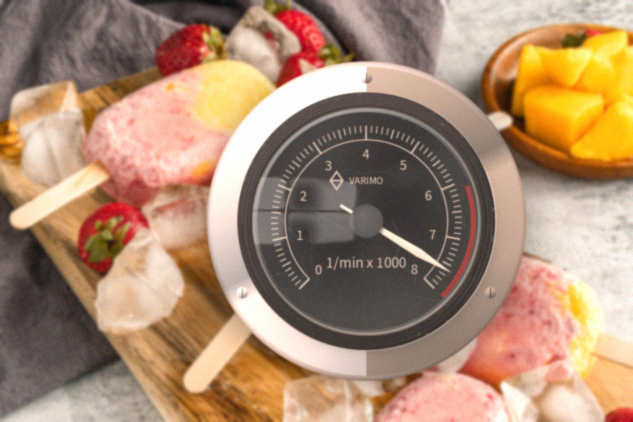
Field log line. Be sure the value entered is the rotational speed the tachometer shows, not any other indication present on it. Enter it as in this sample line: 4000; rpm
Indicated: 7600; rpm
